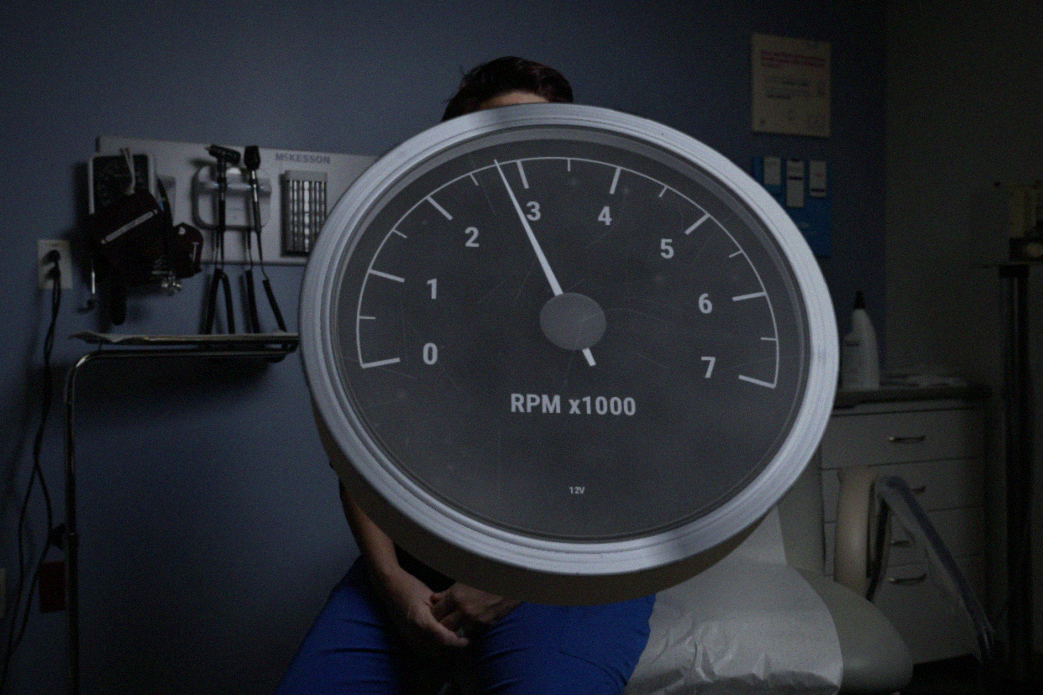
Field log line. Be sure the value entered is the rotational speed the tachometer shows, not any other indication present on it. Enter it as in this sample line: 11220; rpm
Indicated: 2750; rpm
